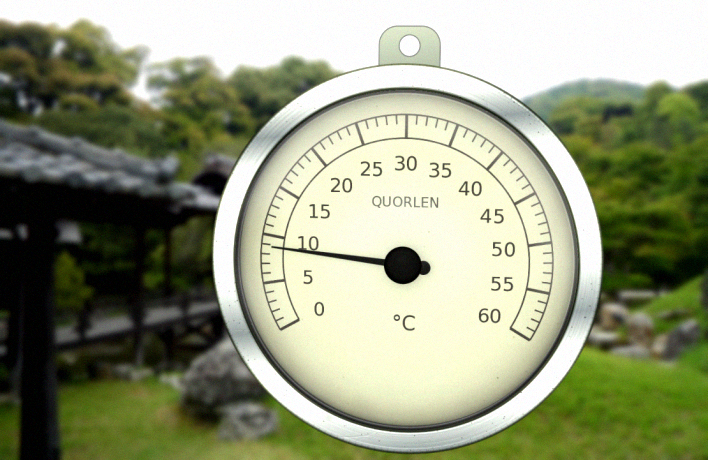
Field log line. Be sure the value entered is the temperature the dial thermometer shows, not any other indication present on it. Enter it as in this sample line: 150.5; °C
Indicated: 9; °C
